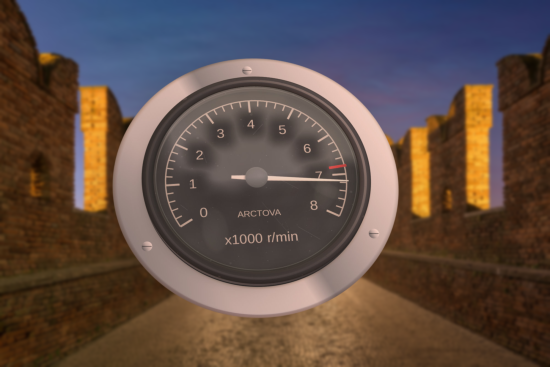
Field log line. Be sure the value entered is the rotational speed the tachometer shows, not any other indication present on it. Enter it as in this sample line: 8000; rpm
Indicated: 7200; rpm
